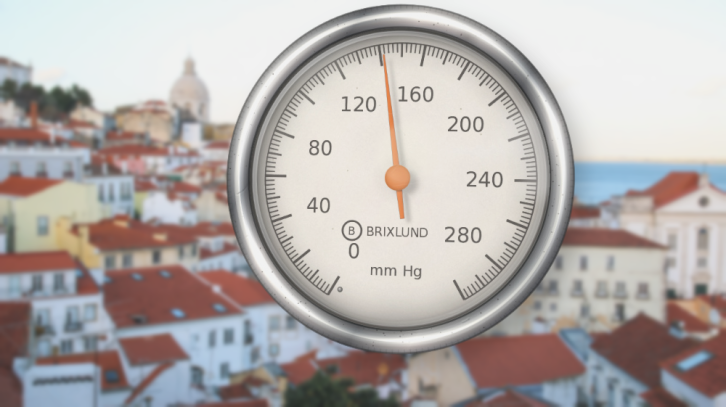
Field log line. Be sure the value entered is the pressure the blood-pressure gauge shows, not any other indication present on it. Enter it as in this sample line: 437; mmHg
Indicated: 142; mmHg
